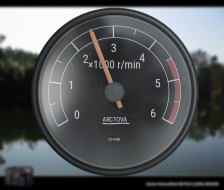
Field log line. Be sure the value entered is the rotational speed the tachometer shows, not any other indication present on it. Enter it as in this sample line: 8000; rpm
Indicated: 2500; rpm
